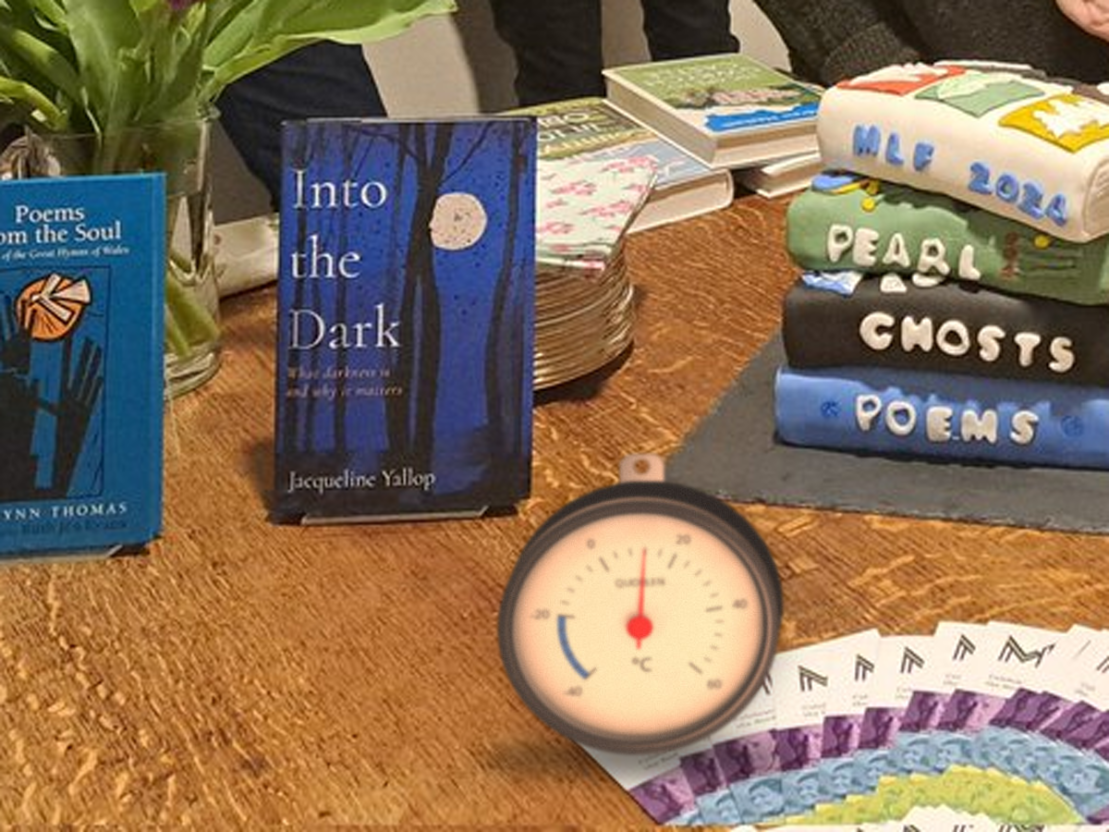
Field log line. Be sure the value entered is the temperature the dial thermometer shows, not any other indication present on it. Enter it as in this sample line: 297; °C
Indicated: 12; °C
